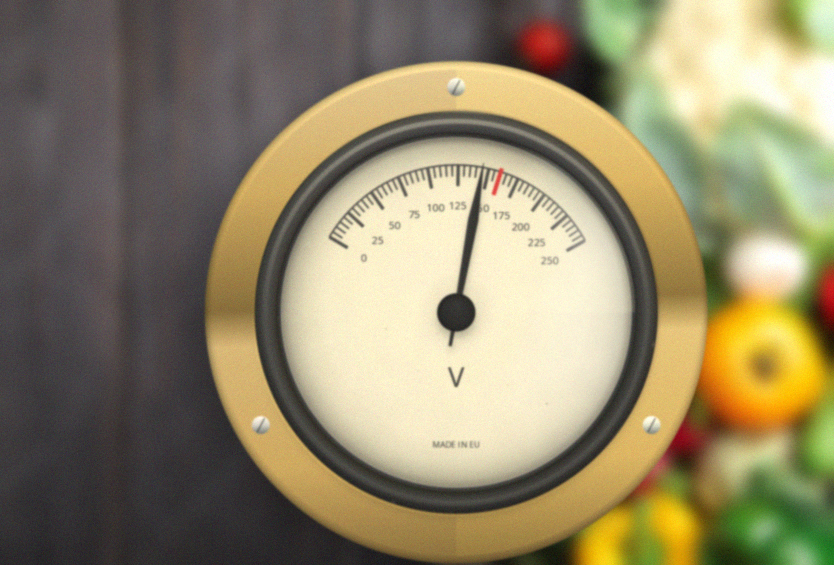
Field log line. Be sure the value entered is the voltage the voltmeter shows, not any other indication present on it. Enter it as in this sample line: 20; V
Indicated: 145; V
